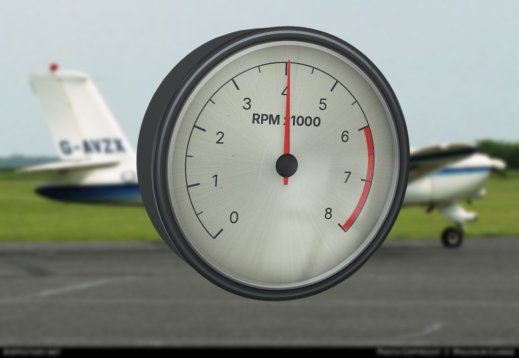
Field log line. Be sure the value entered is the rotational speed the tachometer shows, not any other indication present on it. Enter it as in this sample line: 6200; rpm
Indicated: 4000; rpm
